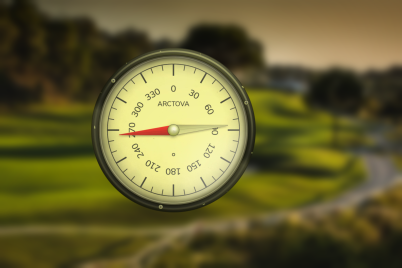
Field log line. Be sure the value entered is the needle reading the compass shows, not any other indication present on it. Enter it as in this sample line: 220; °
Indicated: 265; °
